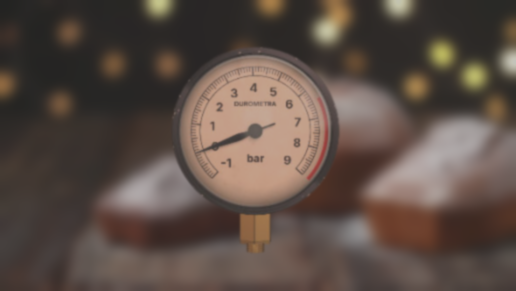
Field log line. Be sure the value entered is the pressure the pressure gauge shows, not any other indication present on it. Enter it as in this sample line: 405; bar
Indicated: 0; bar
